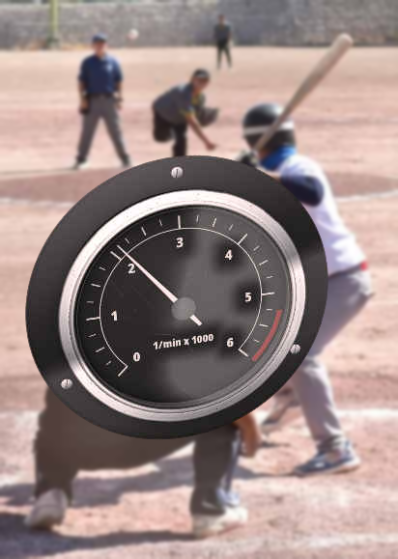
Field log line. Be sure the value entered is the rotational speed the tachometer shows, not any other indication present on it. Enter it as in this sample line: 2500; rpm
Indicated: 2125; rpm
